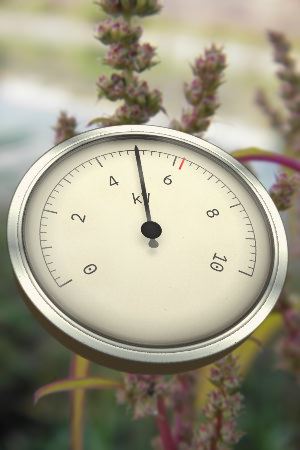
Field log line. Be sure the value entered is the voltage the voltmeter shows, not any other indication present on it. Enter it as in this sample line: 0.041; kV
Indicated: 5; kV
